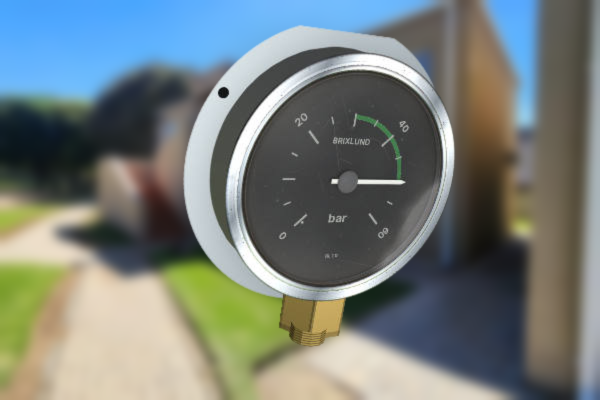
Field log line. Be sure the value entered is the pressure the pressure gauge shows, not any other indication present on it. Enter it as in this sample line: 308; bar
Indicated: 50; bar
